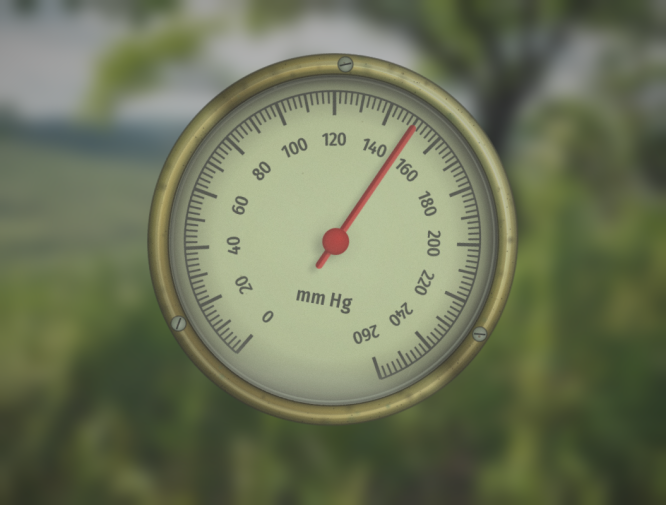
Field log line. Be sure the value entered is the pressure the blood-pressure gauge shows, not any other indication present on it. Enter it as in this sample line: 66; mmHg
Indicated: 150; mmHg
